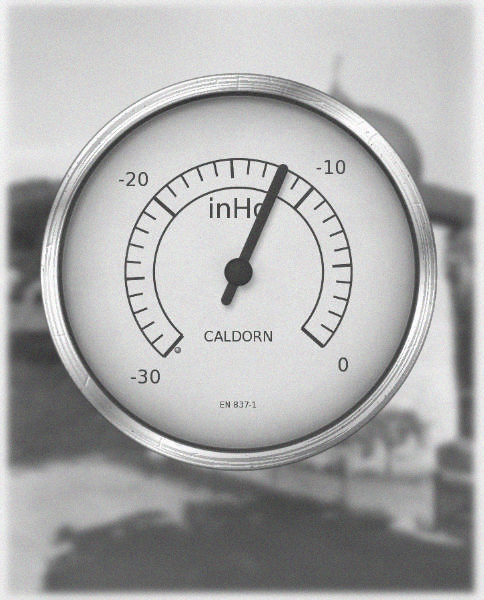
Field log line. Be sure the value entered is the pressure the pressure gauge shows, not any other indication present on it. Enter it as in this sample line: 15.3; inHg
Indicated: -12; inHg
